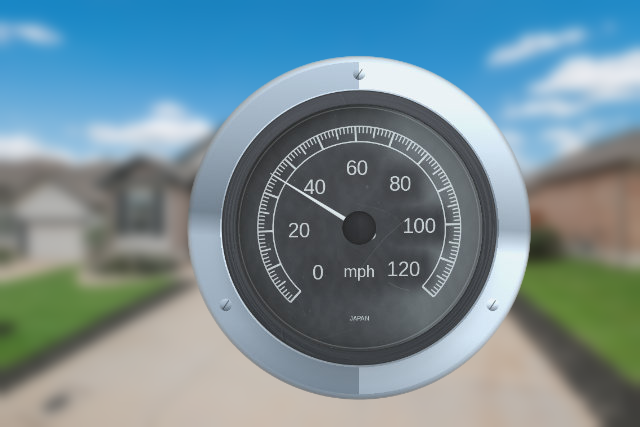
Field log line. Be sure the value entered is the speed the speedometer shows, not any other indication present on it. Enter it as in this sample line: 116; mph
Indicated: 35; mph
